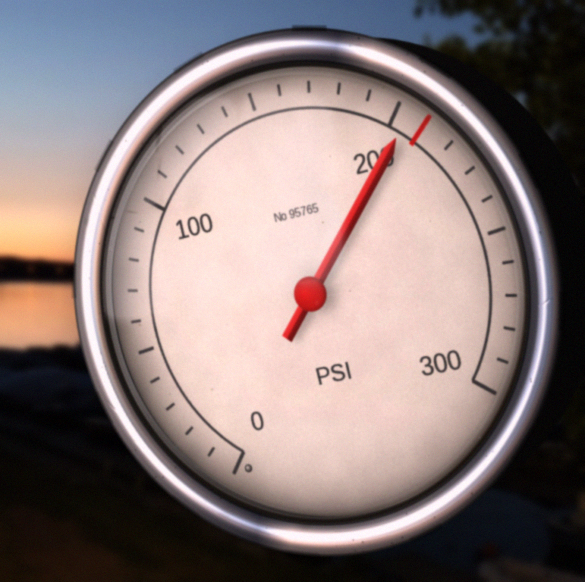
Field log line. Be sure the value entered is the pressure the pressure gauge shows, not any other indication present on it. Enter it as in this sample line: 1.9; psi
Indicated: 205; psi
